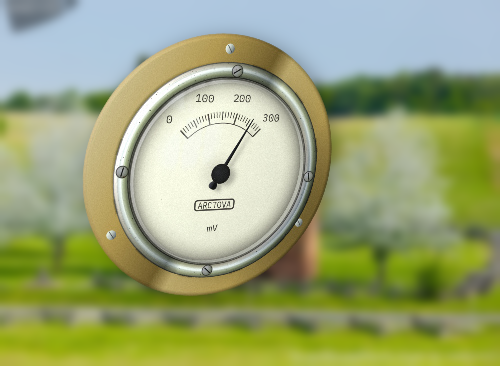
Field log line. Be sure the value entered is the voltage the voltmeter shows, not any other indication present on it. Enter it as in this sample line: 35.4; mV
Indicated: 250; mV
